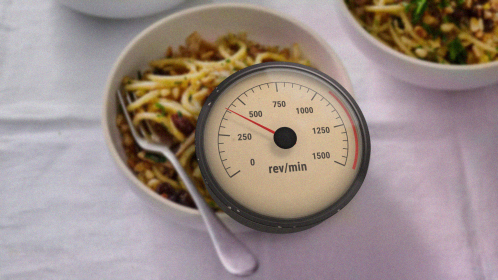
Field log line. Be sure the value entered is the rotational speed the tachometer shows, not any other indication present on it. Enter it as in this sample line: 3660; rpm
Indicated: 400; rpm
